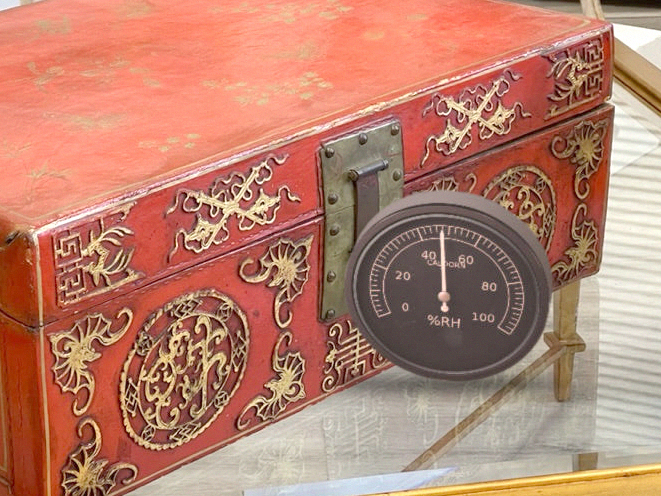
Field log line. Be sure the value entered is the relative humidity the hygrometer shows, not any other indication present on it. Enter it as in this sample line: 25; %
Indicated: 48; %
